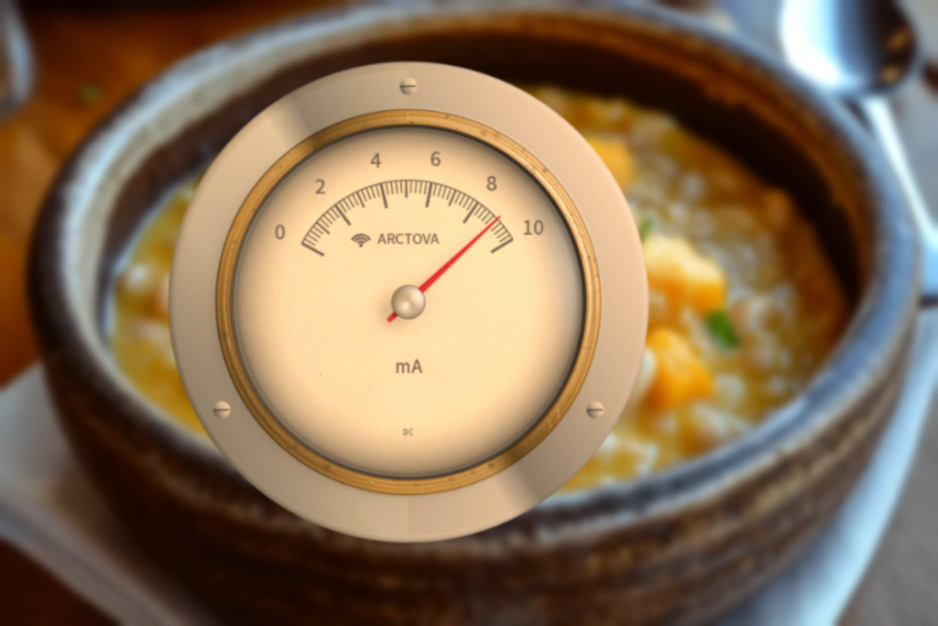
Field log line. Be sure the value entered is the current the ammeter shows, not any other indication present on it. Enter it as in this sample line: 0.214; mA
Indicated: 9; mA
